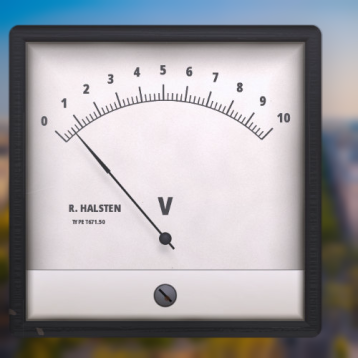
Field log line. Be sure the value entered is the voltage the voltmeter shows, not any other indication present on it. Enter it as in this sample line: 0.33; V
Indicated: 0.6; V
